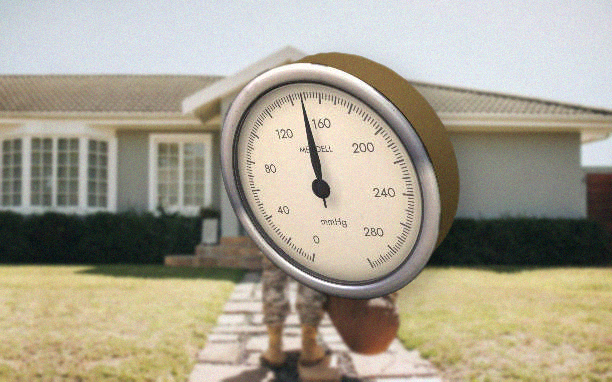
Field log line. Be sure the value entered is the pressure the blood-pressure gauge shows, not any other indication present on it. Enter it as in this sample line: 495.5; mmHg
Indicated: 150; mmHg
